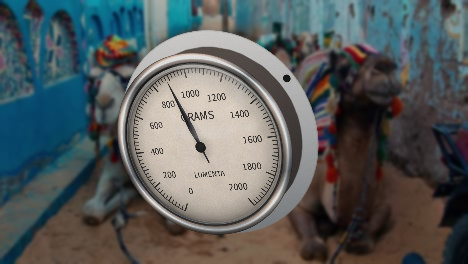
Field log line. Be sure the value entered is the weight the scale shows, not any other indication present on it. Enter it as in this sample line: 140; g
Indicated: 900; g
